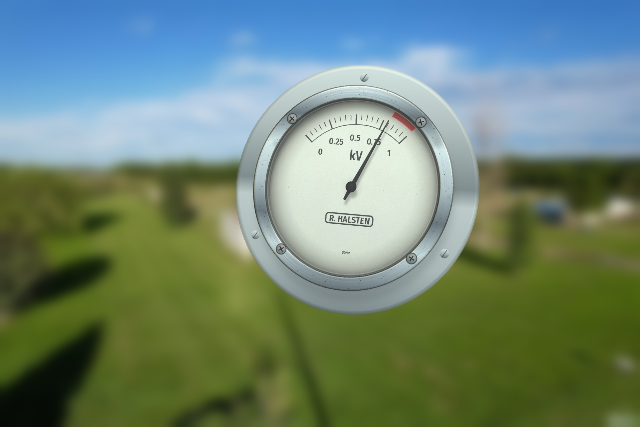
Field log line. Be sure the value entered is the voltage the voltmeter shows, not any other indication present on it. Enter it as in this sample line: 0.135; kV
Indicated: 0.8; kV
